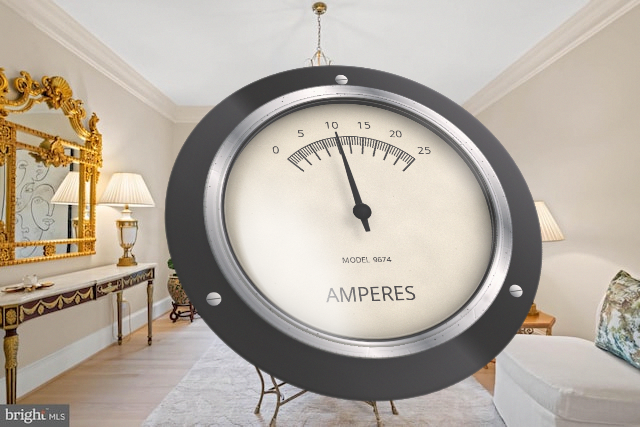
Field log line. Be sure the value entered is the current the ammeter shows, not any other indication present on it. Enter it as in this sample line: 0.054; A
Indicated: 10; A
